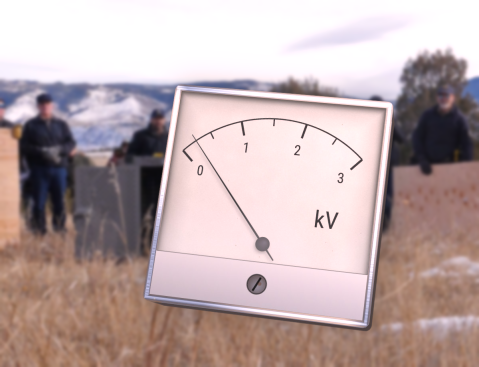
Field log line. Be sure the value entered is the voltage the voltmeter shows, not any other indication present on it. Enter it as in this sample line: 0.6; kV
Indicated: 0.25; kV
